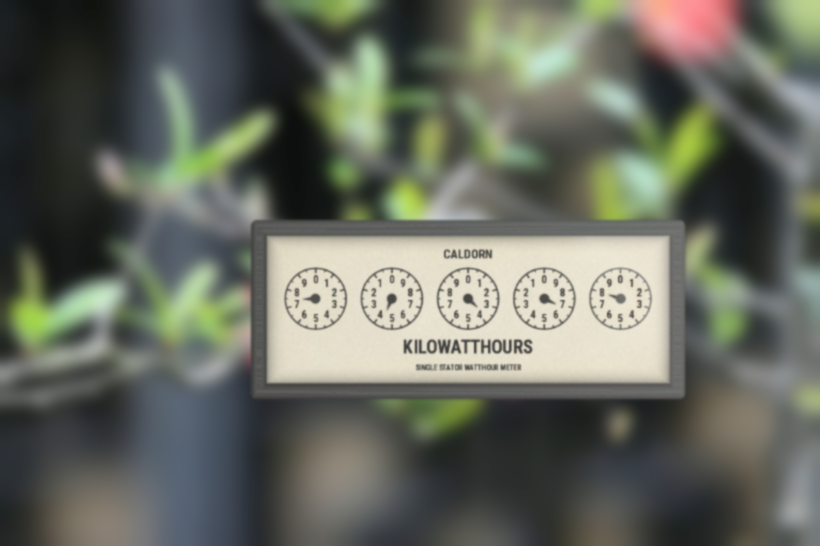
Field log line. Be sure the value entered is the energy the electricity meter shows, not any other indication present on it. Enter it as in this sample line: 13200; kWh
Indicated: 74368; kWh
